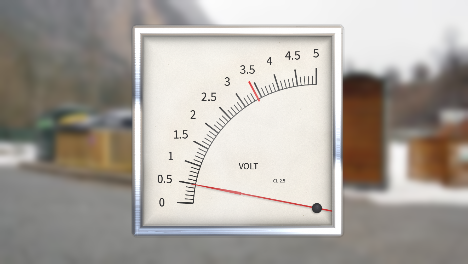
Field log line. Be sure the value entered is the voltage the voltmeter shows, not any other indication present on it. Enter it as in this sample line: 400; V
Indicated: 0.5; V
